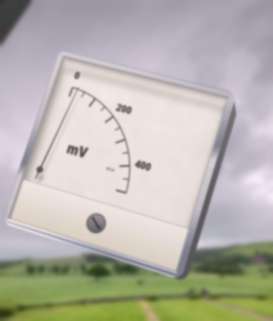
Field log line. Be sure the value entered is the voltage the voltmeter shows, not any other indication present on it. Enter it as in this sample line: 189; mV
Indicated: 25; mV
